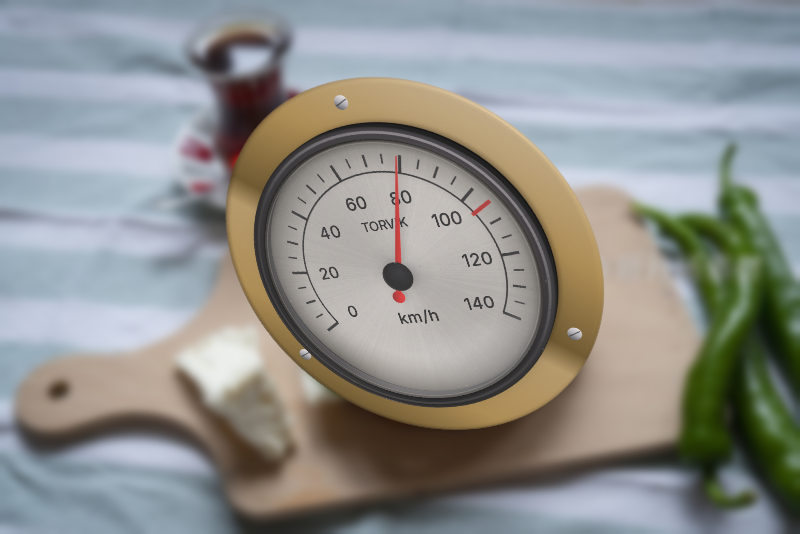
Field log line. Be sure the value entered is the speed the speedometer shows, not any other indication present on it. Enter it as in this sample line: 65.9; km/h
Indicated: 80; km/h
